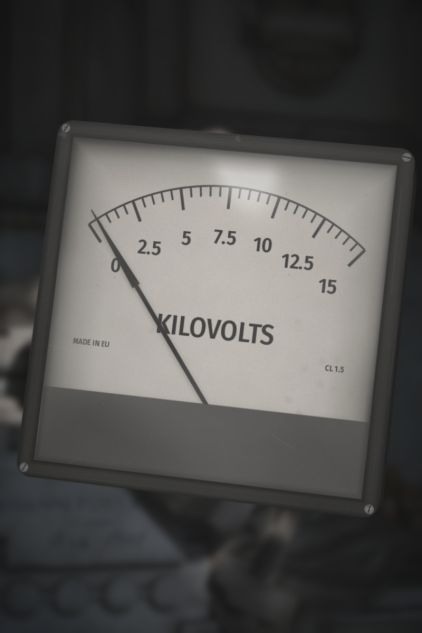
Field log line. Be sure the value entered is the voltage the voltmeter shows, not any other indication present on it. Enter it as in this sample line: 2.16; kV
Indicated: 0.5; kV
